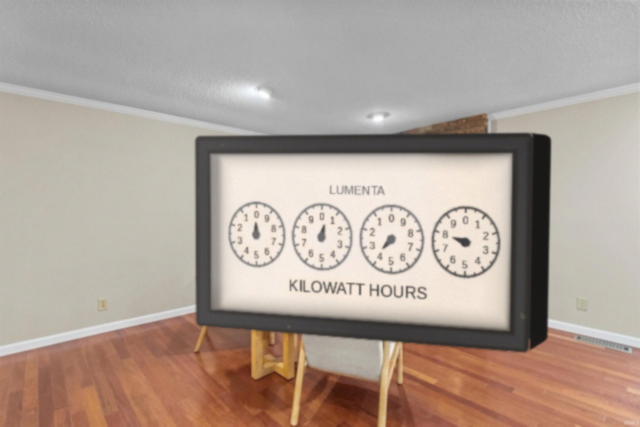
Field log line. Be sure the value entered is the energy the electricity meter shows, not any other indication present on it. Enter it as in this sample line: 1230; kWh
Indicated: 38; kWh
